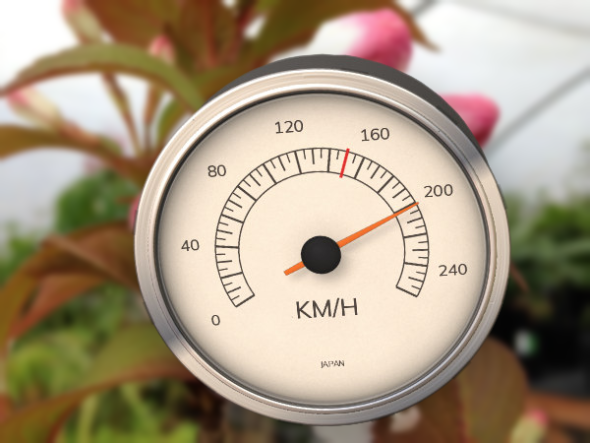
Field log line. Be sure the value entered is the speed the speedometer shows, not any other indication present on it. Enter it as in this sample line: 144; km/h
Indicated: 200; km/h
